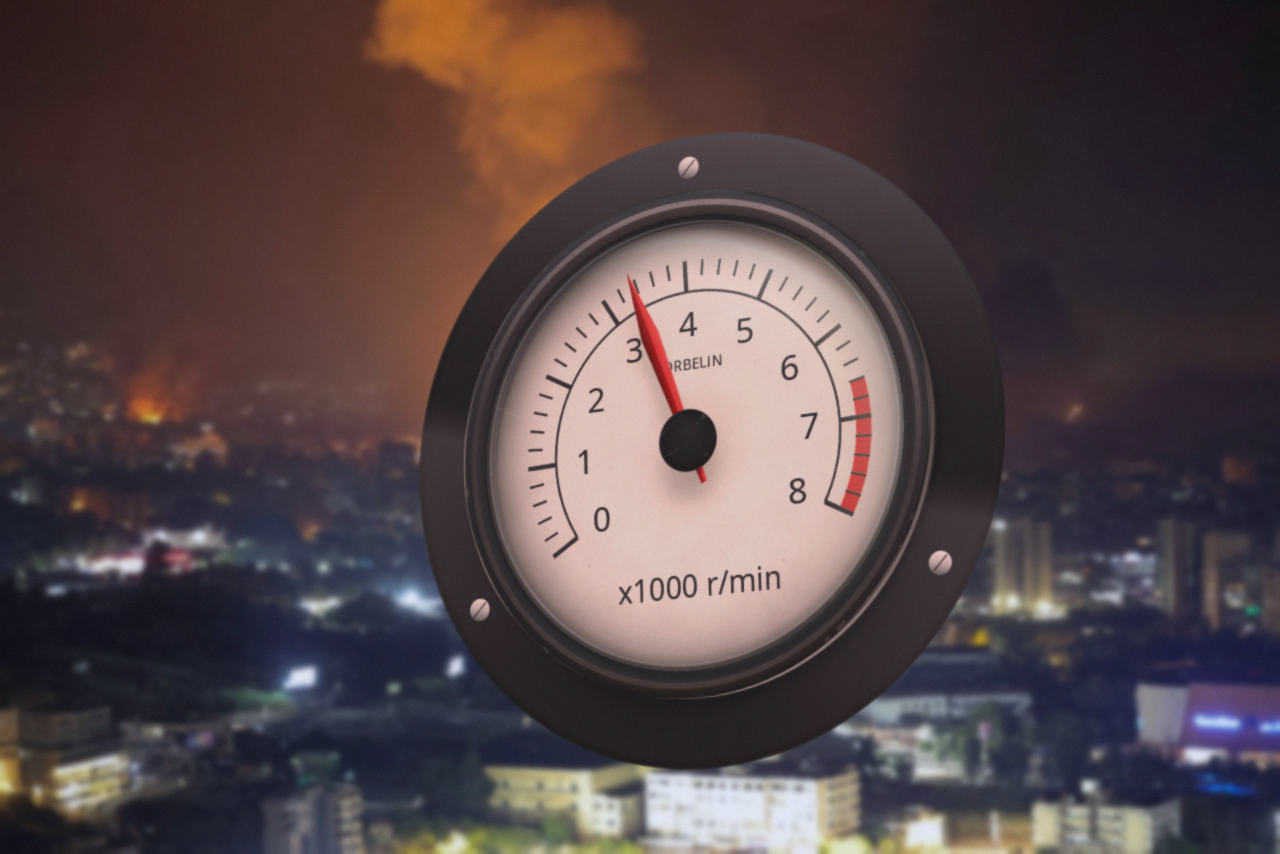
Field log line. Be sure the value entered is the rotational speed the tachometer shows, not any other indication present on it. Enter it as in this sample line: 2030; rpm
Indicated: 3400; rpm
